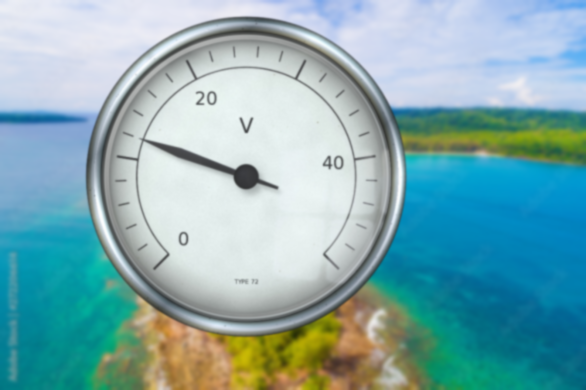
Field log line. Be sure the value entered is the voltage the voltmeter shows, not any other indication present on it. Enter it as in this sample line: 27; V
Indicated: 12; V
